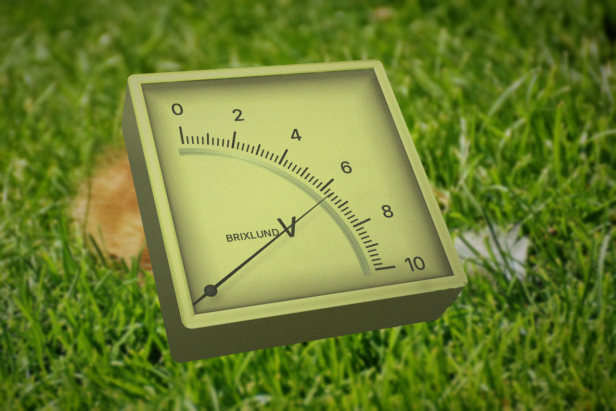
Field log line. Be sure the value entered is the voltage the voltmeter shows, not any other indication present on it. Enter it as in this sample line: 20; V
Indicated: 6.4; V
